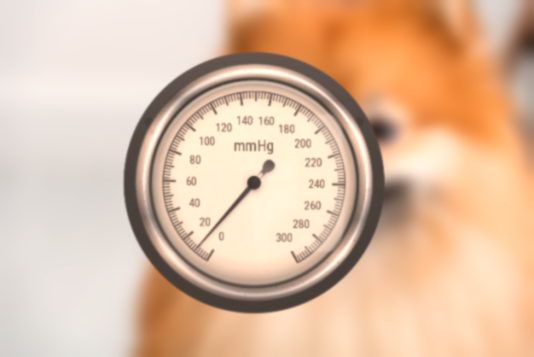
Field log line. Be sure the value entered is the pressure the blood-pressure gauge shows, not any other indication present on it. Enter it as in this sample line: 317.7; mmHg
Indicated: 10; mmHg
